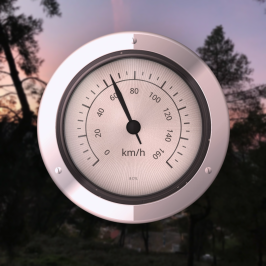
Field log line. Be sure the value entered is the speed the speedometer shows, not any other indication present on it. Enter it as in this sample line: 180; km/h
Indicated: 65; km/h
